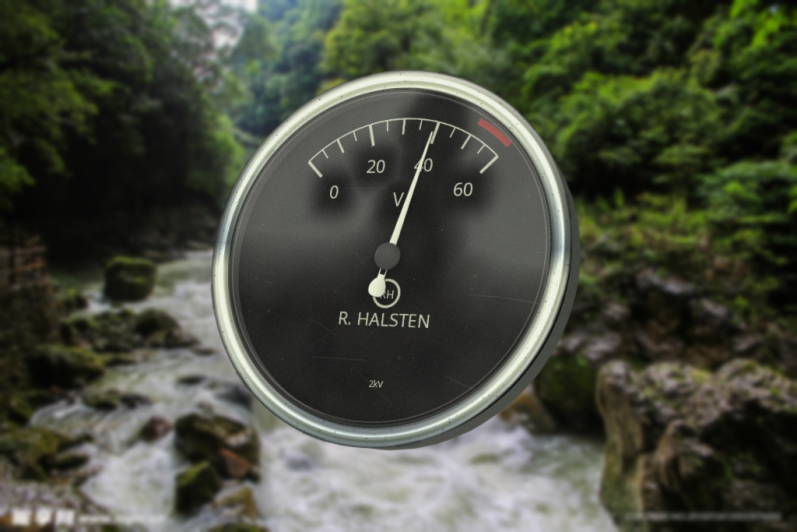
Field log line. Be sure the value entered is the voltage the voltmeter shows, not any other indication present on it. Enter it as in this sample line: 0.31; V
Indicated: 40; V
